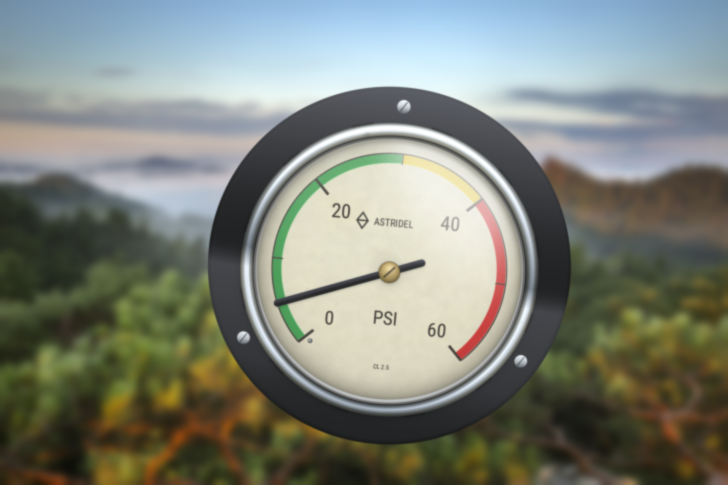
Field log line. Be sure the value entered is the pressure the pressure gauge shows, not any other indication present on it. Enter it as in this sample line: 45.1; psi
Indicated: 5; psi
